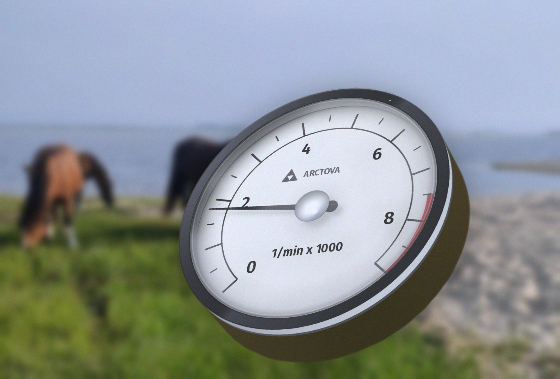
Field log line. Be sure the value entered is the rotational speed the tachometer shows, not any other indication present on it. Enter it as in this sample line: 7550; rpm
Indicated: 1750; rpm
